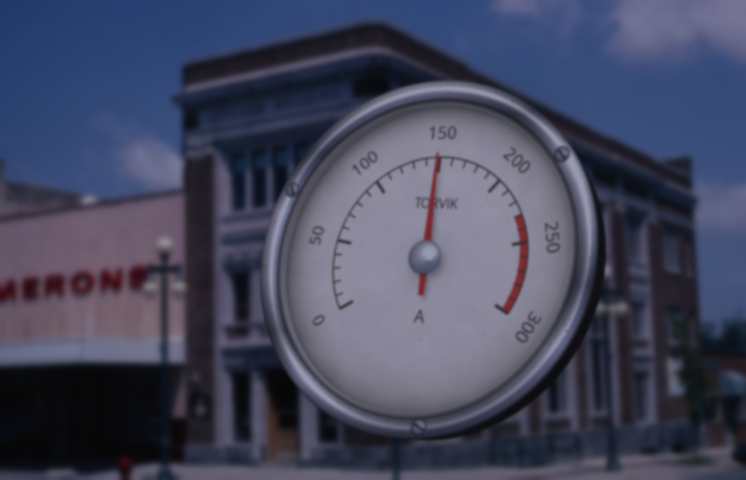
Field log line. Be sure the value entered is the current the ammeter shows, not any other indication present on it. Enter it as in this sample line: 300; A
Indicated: 150; A
